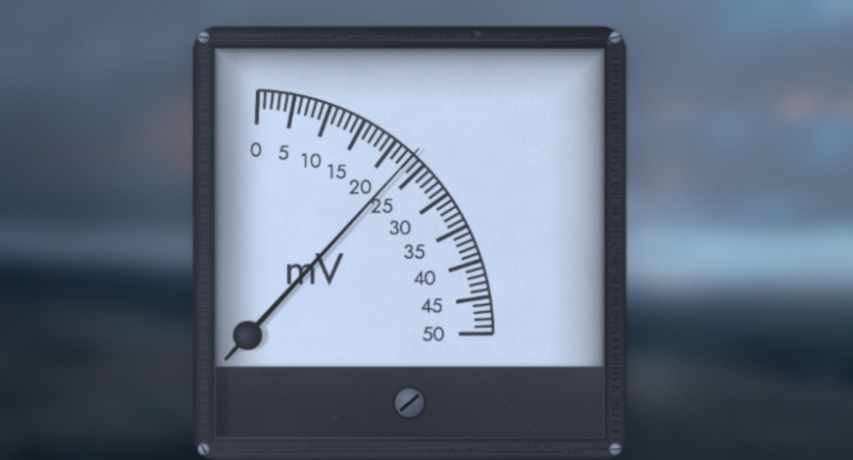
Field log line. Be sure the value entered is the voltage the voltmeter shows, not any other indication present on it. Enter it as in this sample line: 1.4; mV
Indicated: 23; mV
